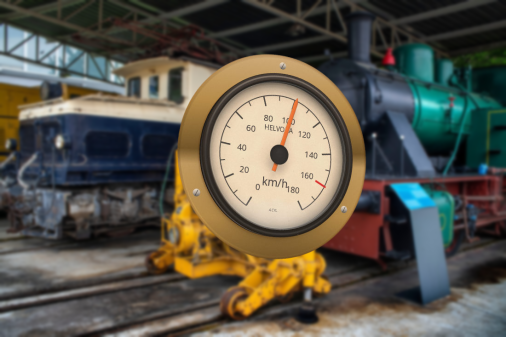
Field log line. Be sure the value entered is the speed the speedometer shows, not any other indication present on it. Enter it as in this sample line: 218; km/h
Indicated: 100; km/h
